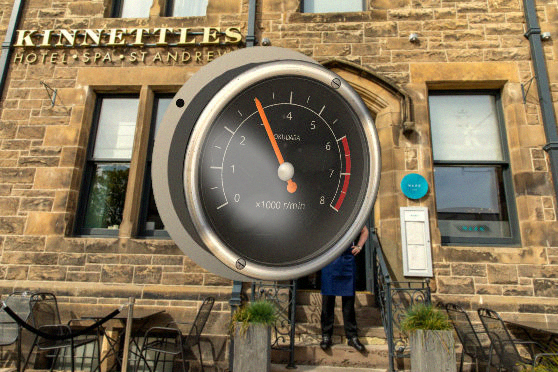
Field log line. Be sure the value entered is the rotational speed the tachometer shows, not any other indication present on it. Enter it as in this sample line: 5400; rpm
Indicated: 3000; rpm
